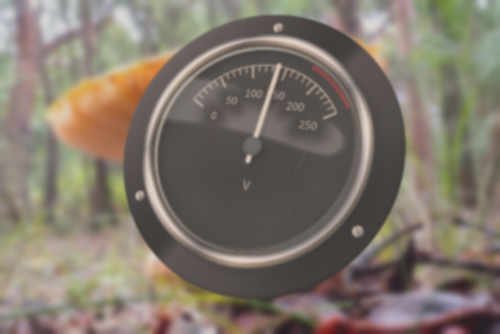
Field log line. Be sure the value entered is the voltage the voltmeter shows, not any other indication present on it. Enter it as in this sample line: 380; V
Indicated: 140; V
